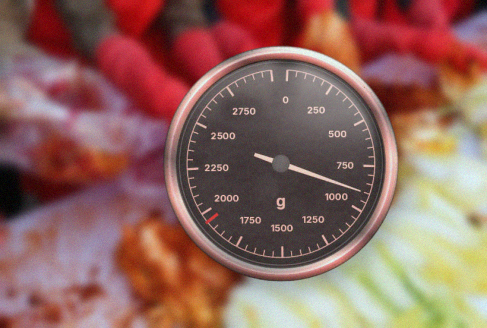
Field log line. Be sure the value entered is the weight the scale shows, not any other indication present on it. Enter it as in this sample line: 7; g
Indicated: 900; g
